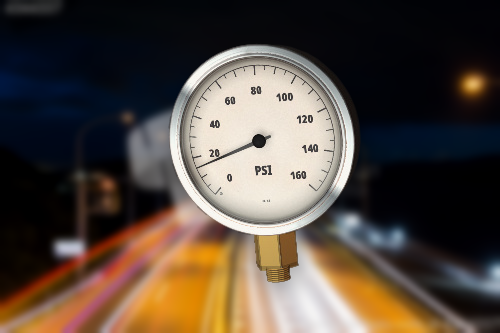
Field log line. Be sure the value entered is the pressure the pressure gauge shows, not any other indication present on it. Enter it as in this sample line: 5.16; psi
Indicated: 15; psi
